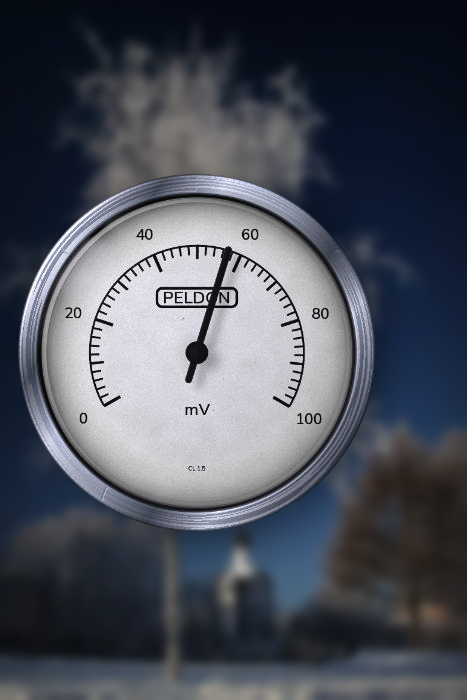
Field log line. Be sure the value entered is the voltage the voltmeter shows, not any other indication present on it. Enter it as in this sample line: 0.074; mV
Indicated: 57; mV
